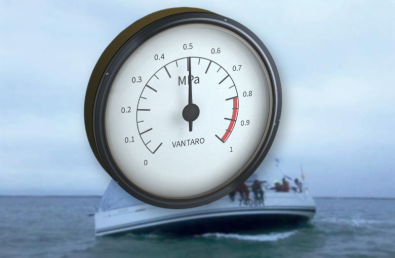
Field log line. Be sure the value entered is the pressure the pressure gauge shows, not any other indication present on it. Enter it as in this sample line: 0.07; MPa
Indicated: 0.5; MPa
